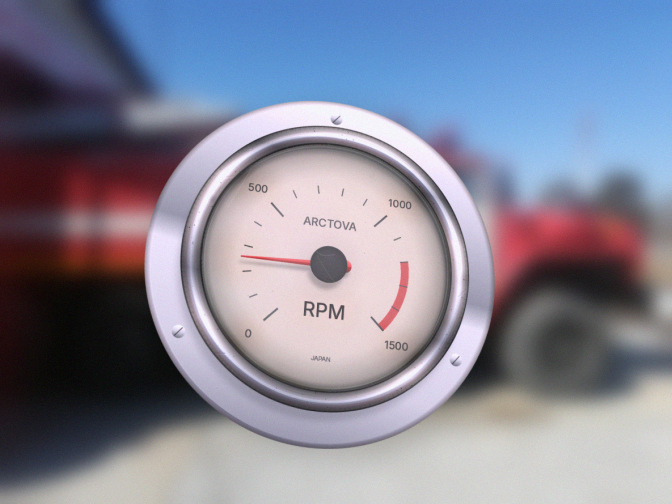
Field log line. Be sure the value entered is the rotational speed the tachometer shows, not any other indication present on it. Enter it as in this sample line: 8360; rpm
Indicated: 250; rpm
